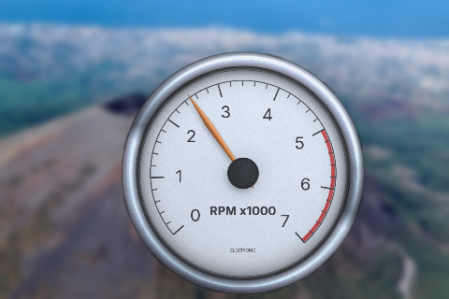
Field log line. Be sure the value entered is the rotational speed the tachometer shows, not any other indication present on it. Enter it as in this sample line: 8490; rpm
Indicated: 2500; rpm
